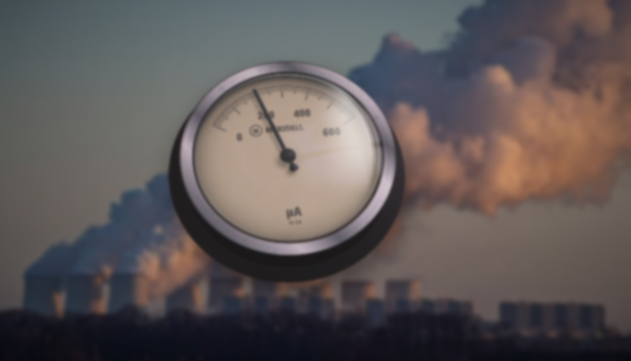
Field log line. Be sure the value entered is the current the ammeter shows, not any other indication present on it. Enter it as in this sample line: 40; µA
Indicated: 200; µA
